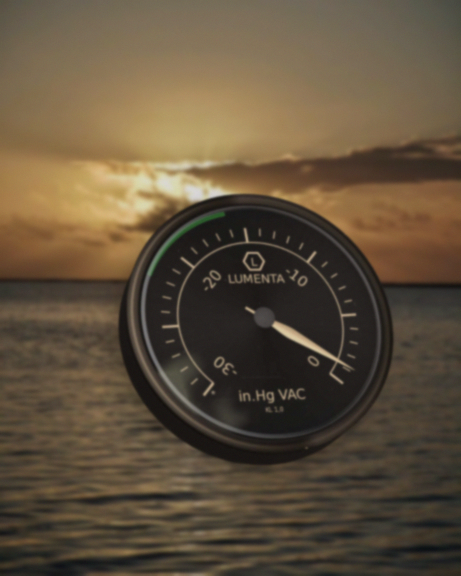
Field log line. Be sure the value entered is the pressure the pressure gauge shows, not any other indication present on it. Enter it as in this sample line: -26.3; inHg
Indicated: -1; inHg
